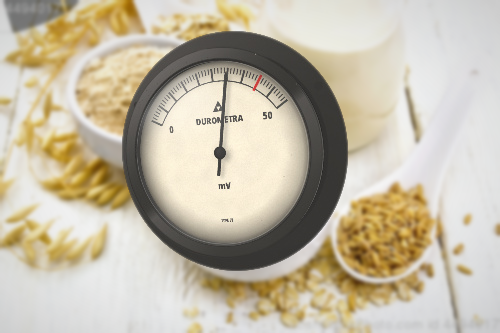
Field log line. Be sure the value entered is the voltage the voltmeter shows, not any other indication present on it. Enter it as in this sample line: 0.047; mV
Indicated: 30; mV
